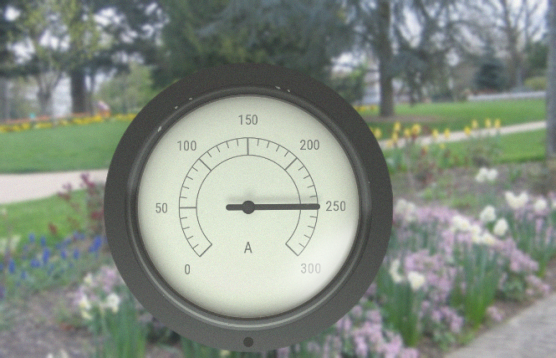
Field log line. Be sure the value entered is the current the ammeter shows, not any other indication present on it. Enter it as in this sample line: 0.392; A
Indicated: 250; A
